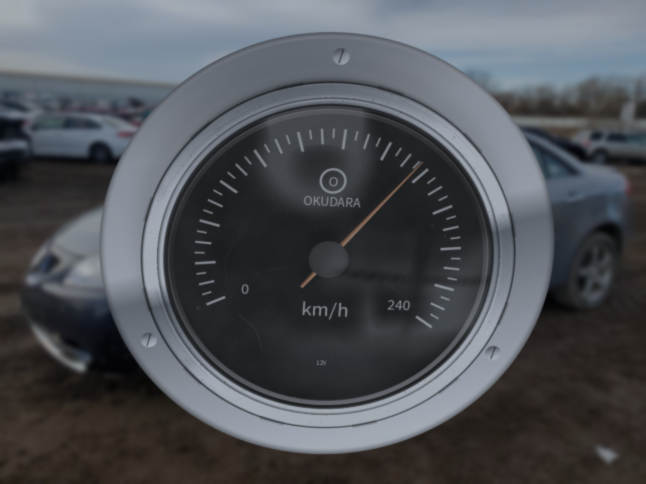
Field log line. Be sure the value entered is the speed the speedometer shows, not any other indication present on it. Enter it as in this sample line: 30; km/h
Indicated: 155; km/h
